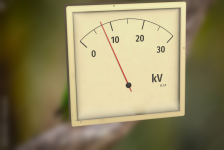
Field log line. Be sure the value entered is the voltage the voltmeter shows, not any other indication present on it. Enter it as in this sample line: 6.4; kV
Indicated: 7.5; kV
